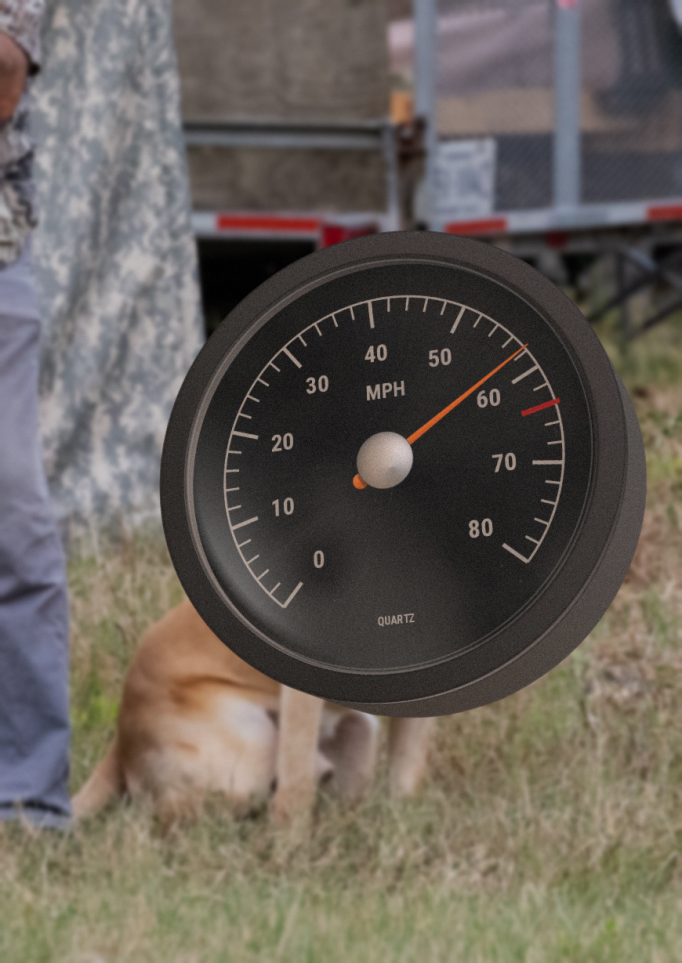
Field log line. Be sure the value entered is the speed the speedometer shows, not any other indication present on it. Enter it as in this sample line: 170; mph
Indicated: 58; mph
